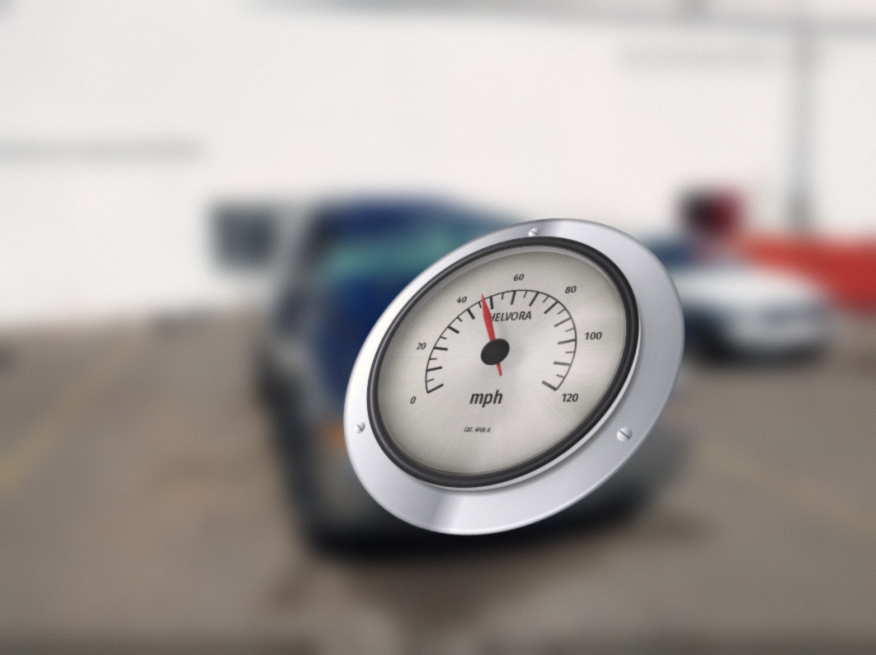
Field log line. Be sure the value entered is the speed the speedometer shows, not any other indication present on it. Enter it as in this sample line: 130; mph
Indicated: 47.5; mph
